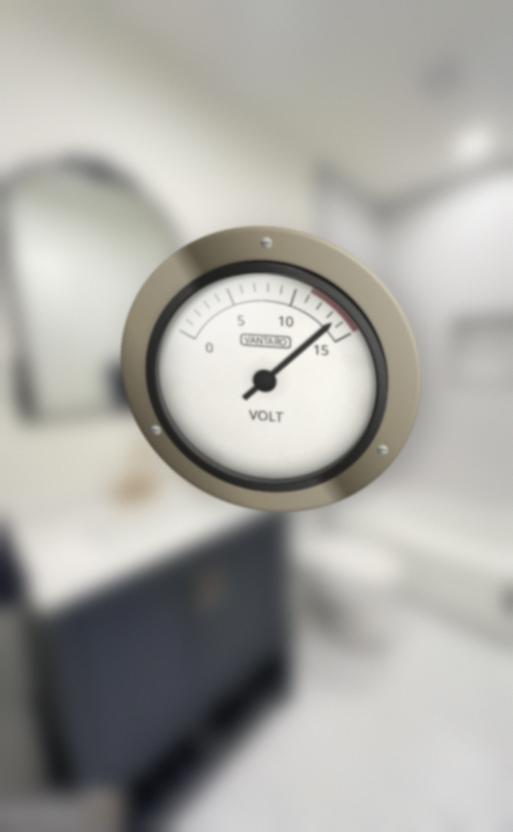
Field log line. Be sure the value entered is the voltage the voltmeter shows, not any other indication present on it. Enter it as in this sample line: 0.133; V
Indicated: 13.5; V
